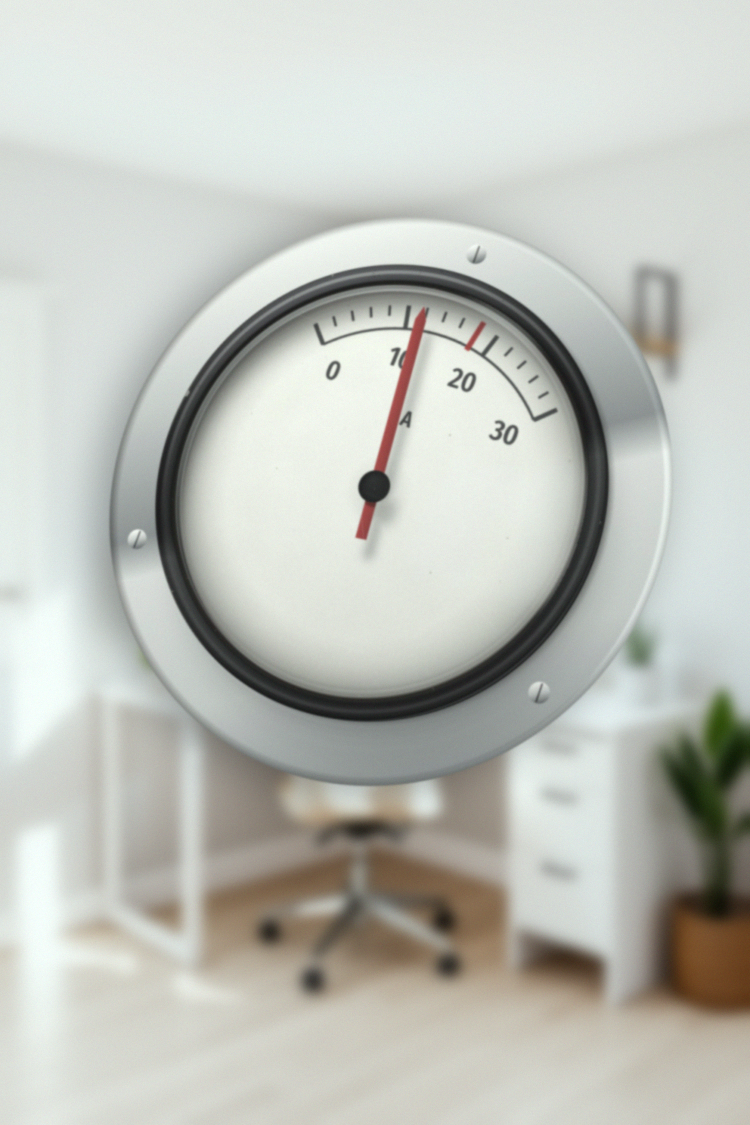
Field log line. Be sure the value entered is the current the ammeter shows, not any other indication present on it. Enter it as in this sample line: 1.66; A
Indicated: 12; A
